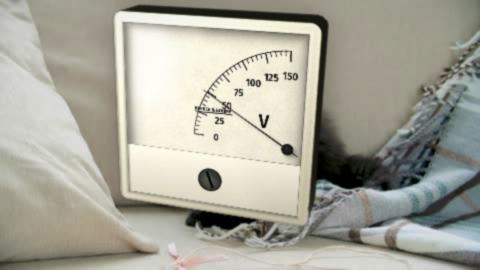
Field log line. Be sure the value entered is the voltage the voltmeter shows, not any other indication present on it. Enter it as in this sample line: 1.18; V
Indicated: 50; V
